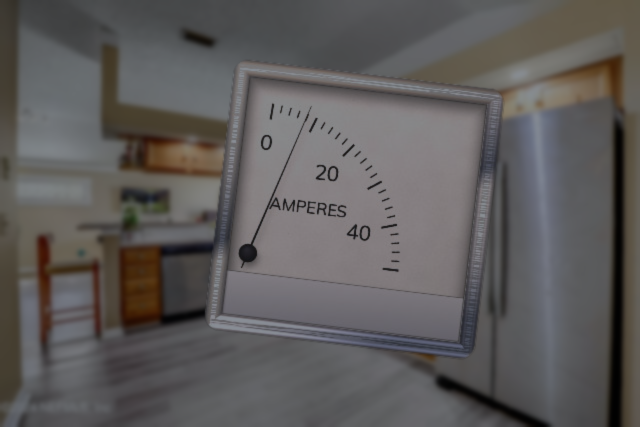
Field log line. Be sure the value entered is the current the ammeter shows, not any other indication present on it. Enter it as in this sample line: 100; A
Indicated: 8; A
